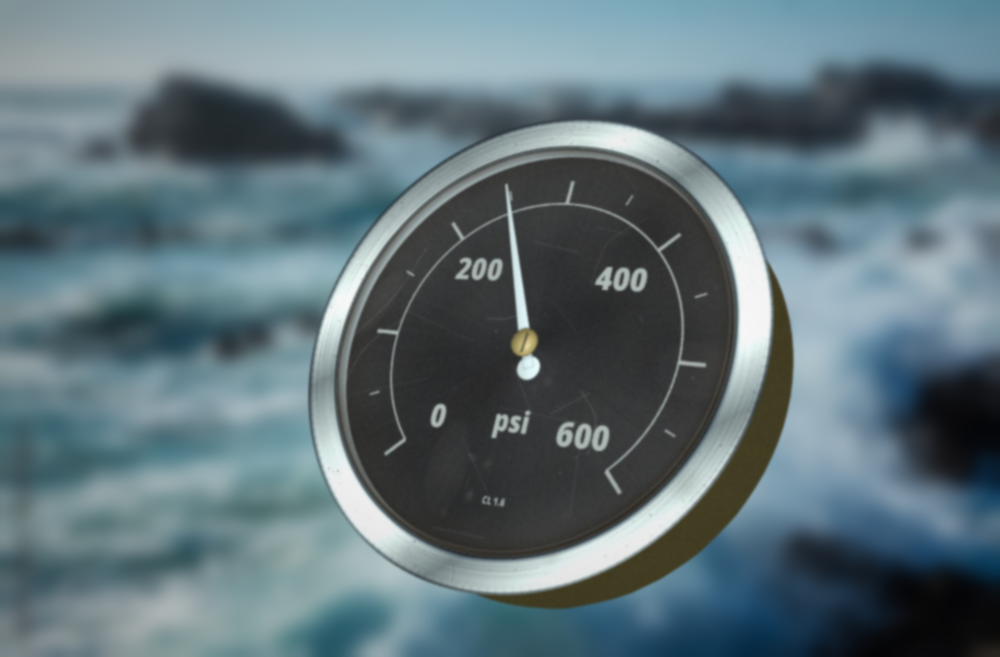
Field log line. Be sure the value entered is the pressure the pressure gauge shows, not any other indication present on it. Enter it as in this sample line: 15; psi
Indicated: 250; psi
